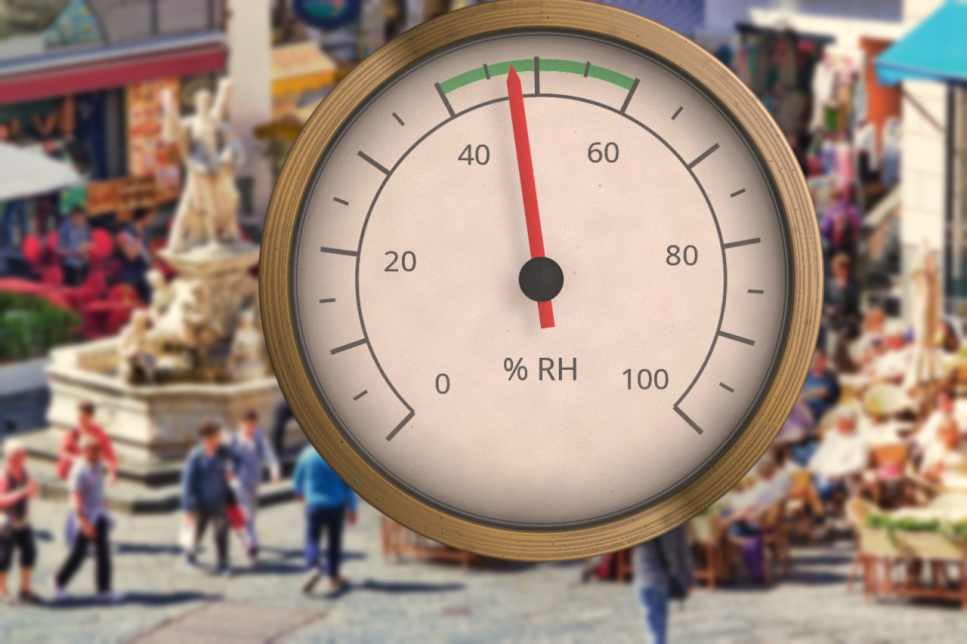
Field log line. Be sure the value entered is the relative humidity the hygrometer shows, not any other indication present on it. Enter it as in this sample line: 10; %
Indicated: 47.5; %
